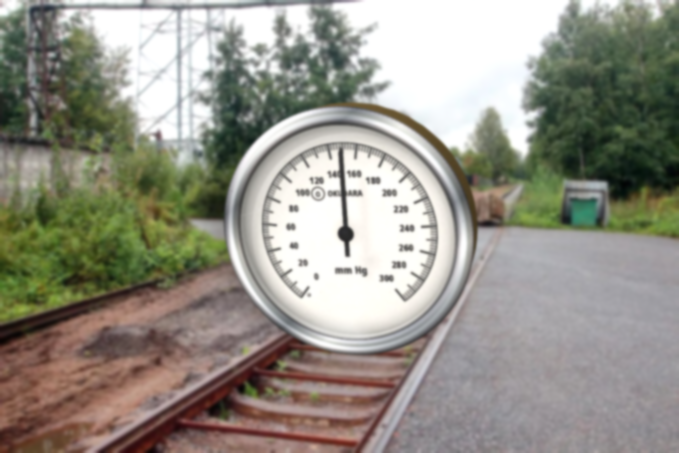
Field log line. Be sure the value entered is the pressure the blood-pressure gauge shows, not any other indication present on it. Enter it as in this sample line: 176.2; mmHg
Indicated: 150; mmHg
